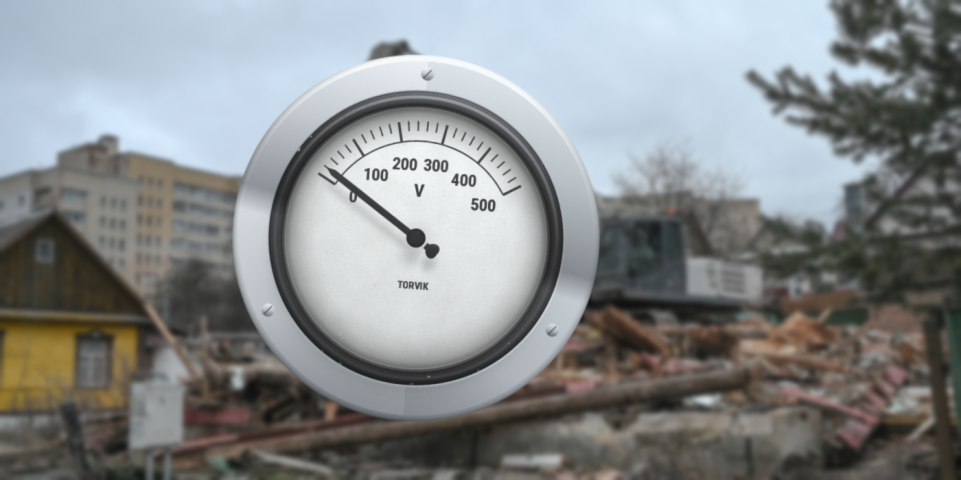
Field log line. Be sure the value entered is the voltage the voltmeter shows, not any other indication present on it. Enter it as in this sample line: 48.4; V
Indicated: 20; V
